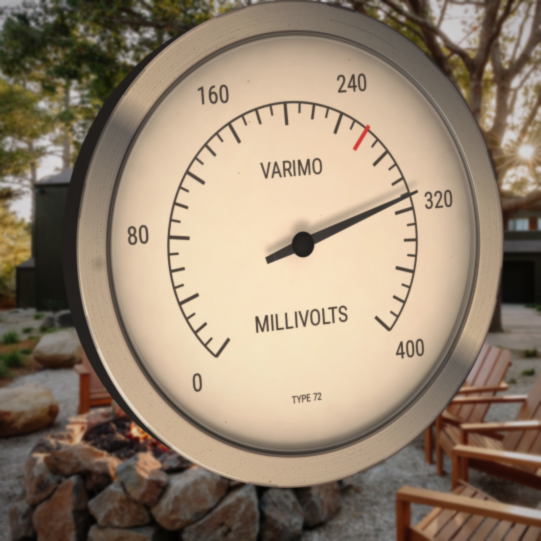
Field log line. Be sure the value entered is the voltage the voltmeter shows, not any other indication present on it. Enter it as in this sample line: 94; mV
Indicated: 310; mV
